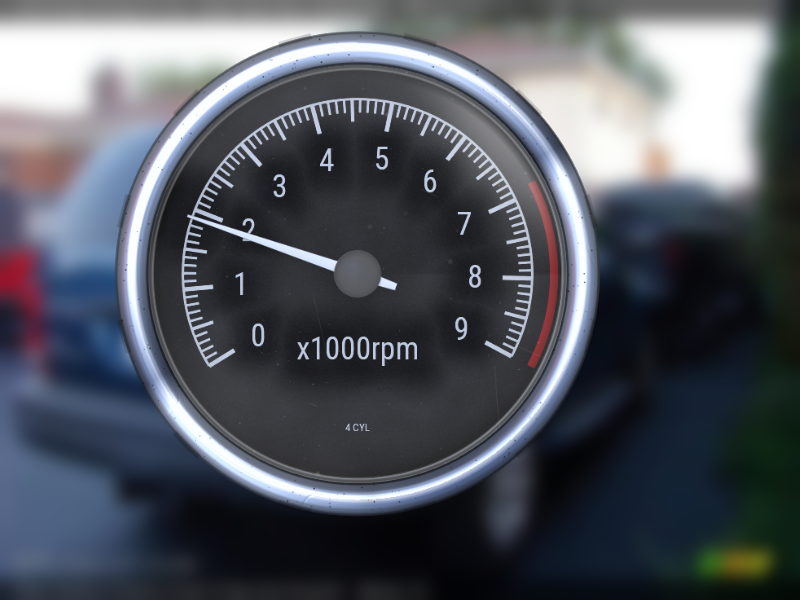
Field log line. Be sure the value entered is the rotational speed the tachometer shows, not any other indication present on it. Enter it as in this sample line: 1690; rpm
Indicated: 1900; rpm
